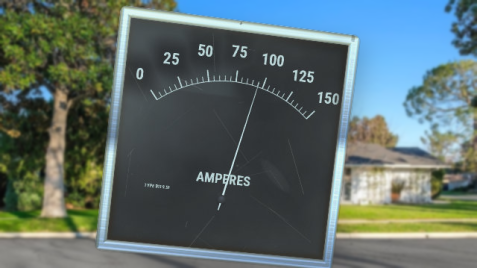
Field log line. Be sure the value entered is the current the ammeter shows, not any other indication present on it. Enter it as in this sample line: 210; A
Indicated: 95; A
